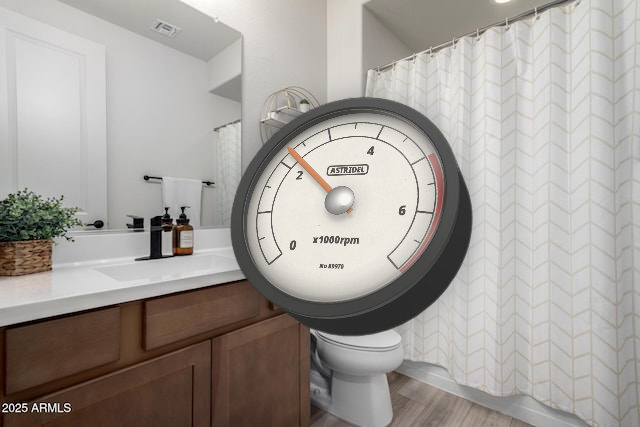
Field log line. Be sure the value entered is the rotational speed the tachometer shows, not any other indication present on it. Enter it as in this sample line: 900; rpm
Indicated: 2250; rpm
